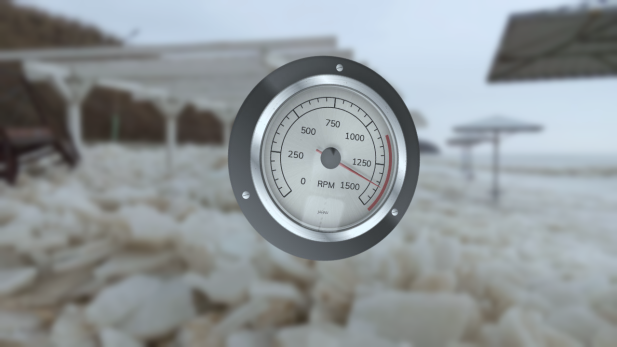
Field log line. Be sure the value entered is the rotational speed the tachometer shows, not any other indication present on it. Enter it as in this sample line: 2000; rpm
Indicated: 1375; rpm
